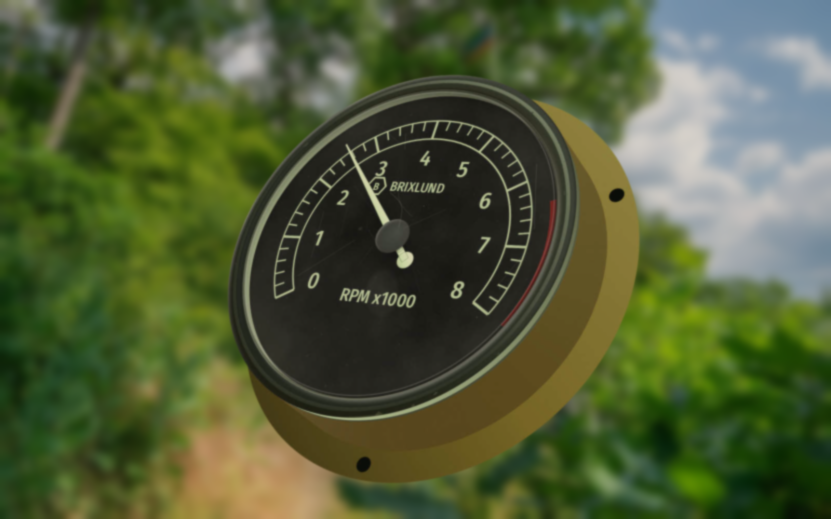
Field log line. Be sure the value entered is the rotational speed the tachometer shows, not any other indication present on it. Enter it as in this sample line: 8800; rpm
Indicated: 2600; rpm
